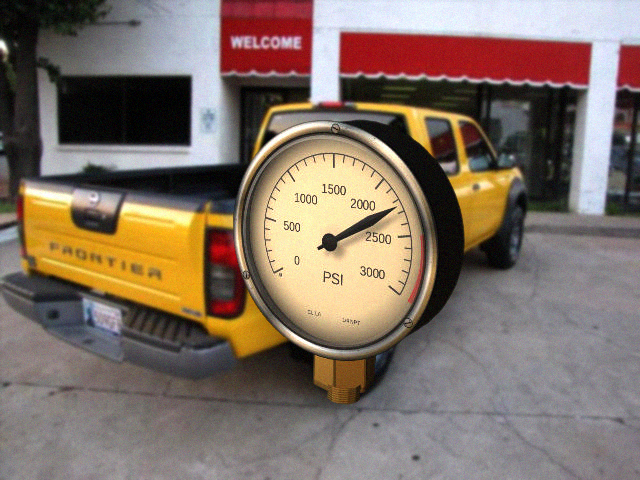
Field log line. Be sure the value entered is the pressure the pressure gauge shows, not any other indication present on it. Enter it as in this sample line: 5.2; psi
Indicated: 2250; psi
